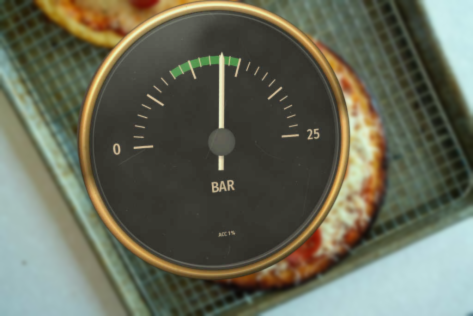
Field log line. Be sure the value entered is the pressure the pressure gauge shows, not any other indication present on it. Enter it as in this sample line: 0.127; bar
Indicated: 13; bar
